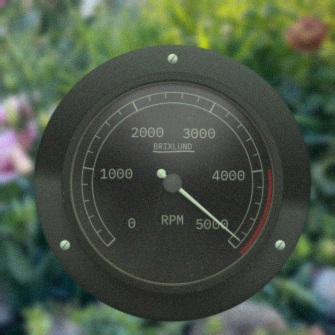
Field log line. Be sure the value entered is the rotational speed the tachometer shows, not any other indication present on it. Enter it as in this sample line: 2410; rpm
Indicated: 4900; rpm
